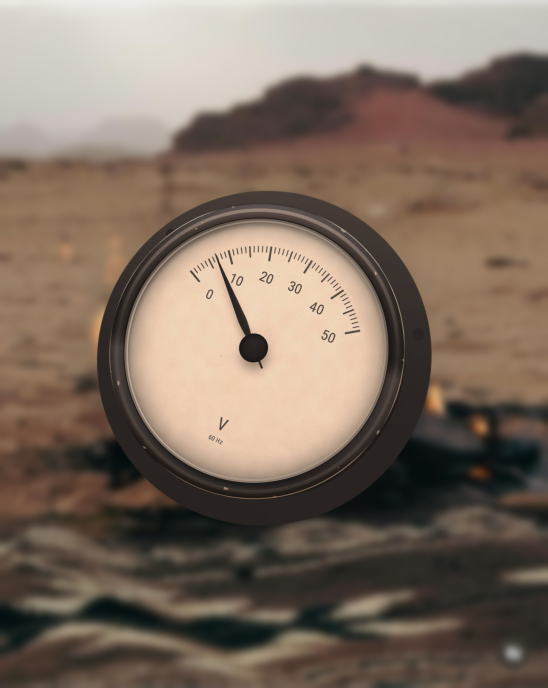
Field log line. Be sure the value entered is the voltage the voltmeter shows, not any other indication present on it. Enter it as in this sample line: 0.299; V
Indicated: 7; V
